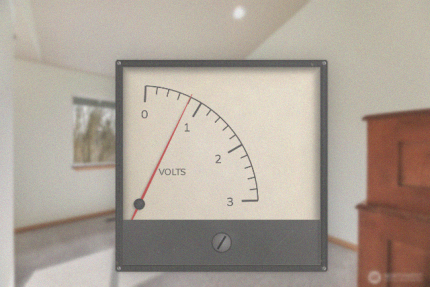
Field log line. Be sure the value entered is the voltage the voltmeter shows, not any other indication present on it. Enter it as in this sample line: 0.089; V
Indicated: 0.8; V
